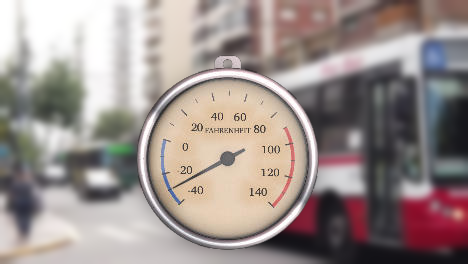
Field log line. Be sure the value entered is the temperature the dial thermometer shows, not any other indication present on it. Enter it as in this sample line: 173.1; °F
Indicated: -30; °F
